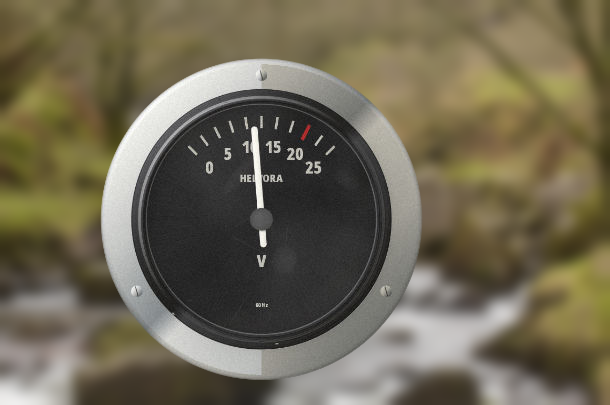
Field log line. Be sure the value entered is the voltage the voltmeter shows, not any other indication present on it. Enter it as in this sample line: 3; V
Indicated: 11.25; V
